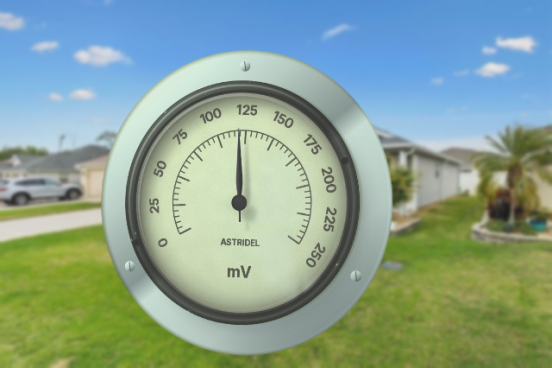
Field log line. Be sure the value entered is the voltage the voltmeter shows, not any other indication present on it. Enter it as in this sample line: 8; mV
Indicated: 120; mV
